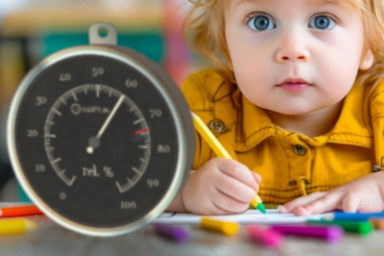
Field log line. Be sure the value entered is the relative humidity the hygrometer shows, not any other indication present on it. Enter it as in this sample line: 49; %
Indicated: 60; %
